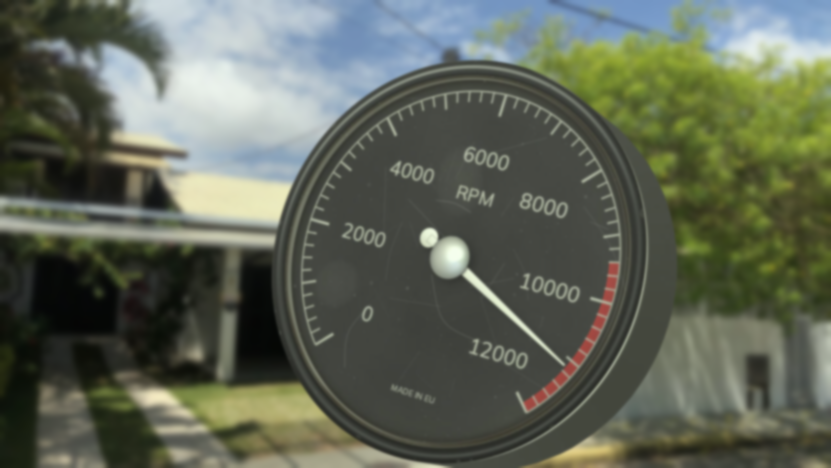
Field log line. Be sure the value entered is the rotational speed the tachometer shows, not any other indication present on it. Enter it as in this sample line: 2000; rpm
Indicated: 11100; rpm
